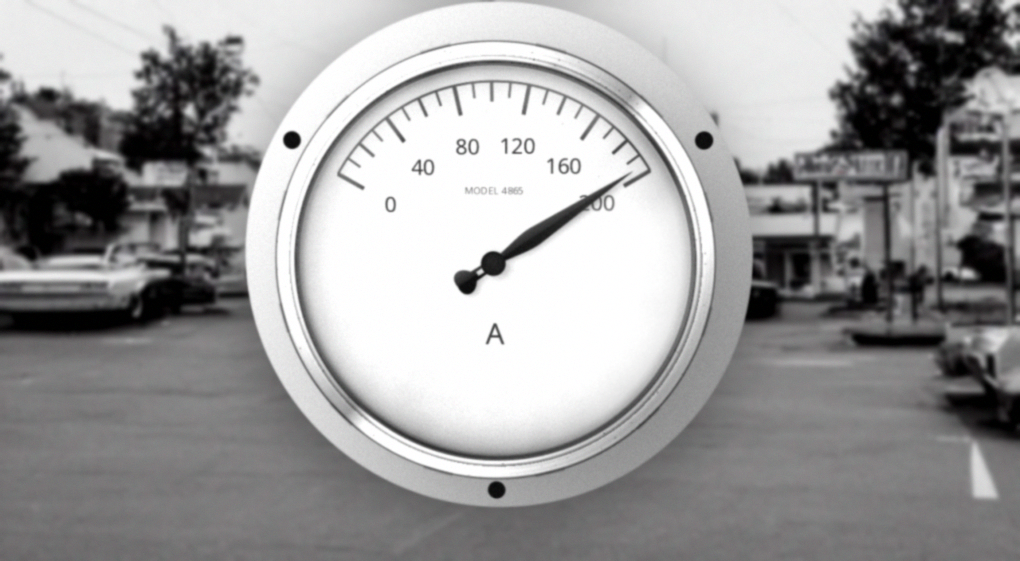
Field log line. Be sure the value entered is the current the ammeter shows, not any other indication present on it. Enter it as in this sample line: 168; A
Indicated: 195; A
